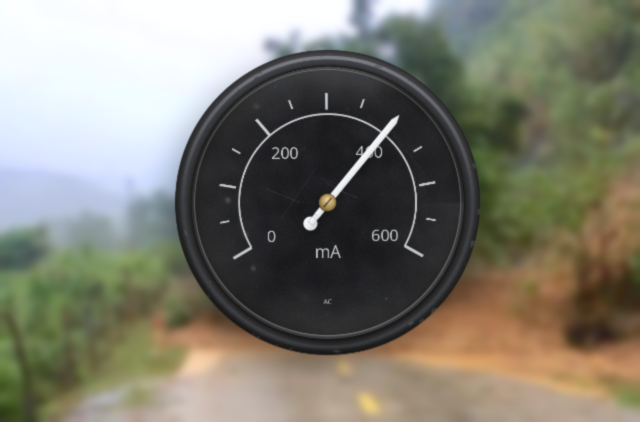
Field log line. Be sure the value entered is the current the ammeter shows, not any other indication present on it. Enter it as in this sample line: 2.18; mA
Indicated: 400; mA
